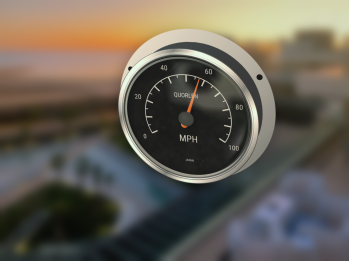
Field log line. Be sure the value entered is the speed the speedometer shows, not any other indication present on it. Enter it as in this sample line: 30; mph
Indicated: 57.5; mph
